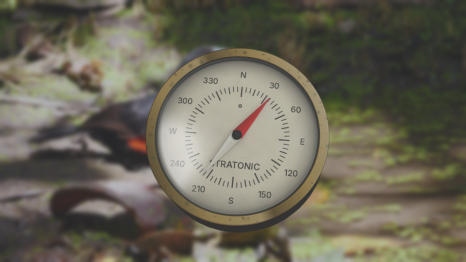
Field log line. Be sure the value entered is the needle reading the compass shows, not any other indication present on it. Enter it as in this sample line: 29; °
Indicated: 35; °
